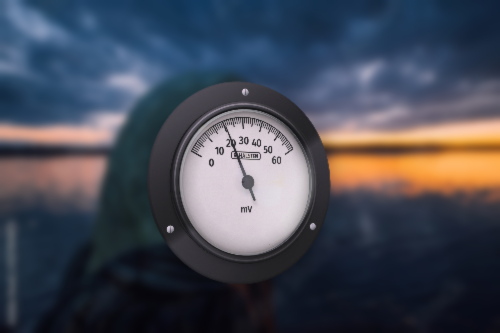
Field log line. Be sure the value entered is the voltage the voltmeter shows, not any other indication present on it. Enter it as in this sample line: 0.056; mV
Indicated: 20; mV
